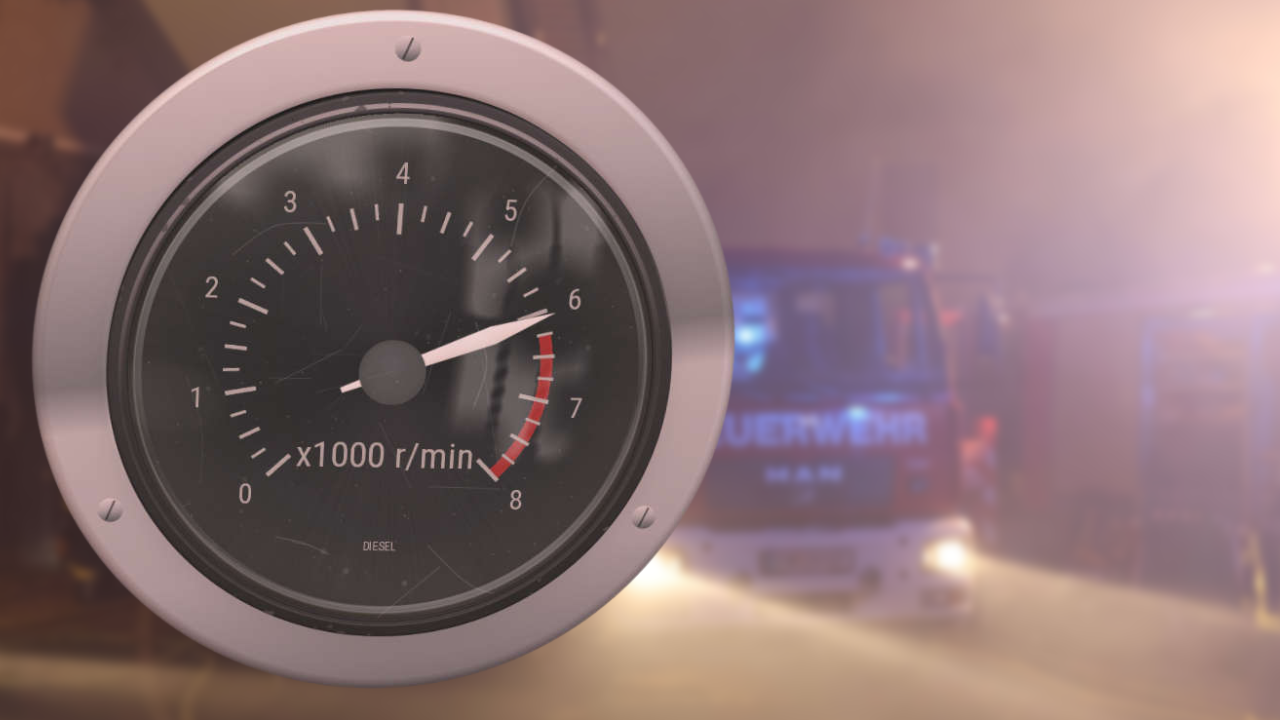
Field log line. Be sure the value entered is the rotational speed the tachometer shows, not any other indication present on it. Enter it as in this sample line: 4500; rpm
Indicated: 6000; rpm
